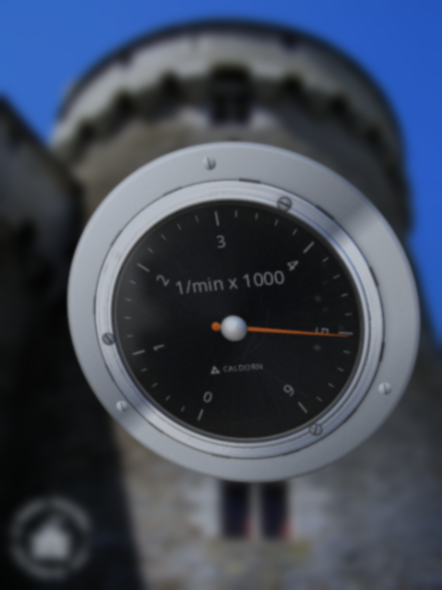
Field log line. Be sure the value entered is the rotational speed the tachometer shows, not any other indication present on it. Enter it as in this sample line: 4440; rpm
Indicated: 5000; rpm
